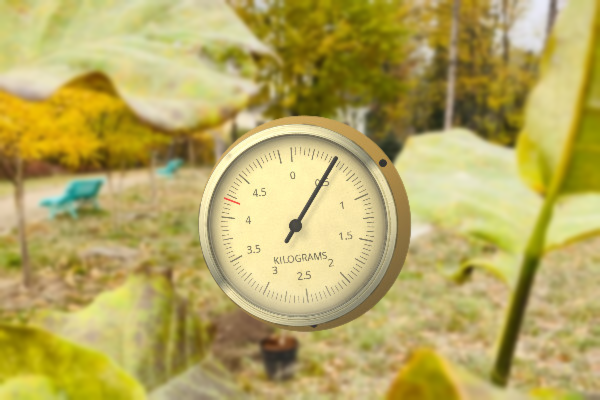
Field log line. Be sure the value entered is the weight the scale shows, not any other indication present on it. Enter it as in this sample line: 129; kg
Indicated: 0.5; kg
